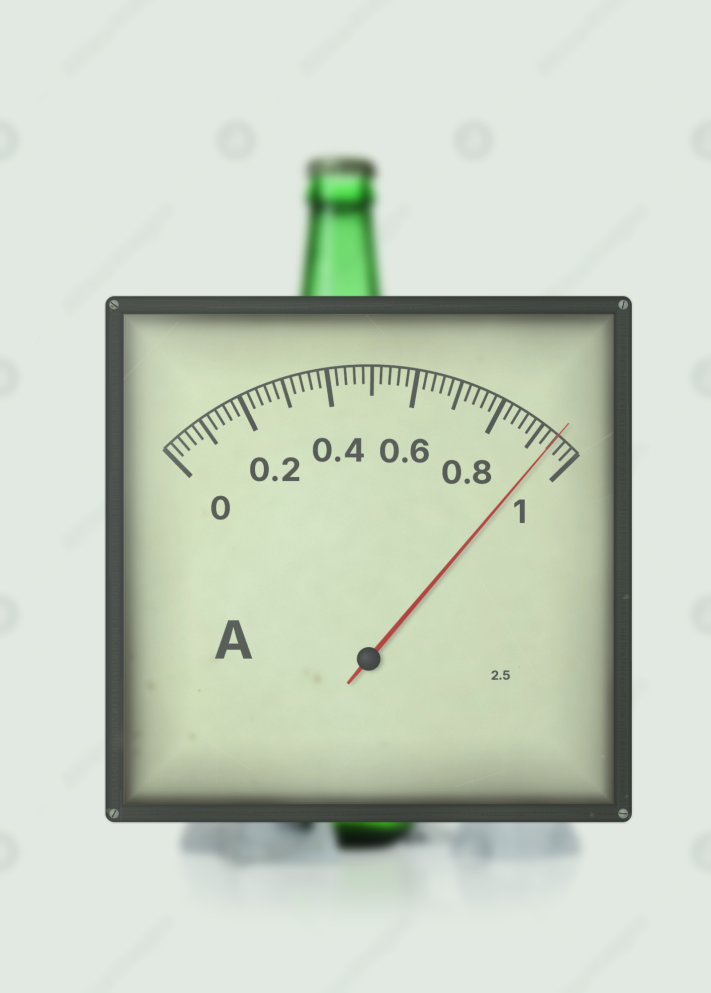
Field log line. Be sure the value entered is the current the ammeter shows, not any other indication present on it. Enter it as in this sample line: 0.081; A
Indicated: 0.94; A
